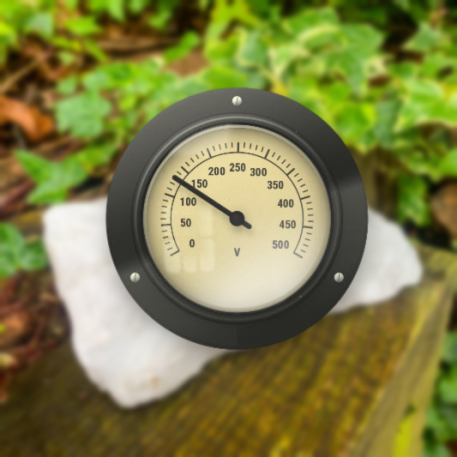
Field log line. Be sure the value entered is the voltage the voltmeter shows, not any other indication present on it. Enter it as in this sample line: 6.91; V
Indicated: 130; V
